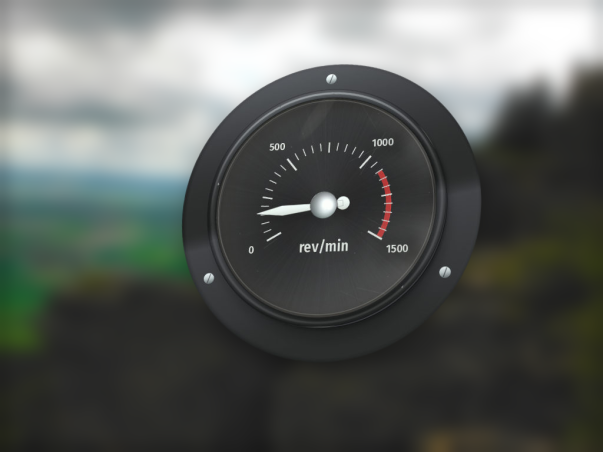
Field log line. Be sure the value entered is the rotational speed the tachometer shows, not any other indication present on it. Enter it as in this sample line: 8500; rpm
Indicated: 150; rpm
